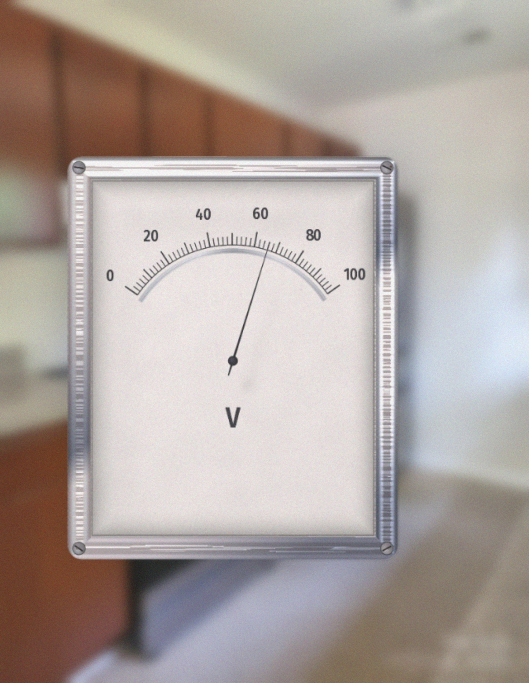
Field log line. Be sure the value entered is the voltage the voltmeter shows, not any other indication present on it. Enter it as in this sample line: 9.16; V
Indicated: 66; V
